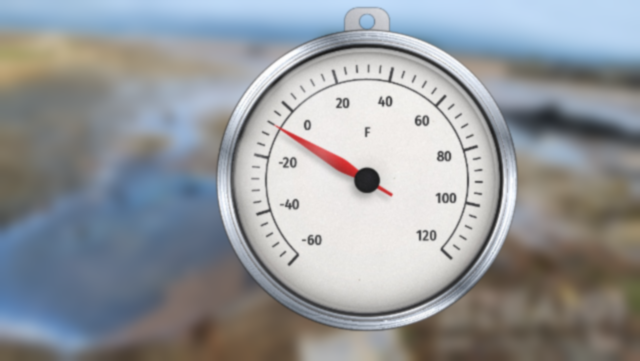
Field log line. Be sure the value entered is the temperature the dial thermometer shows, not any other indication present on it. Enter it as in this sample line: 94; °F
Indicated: -8; °F
